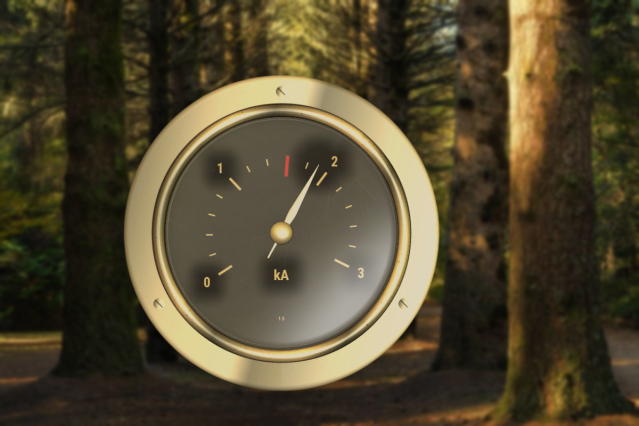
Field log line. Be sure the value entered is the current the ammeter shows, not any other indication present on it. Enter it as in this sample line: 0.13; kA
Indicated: 1.9; kA
